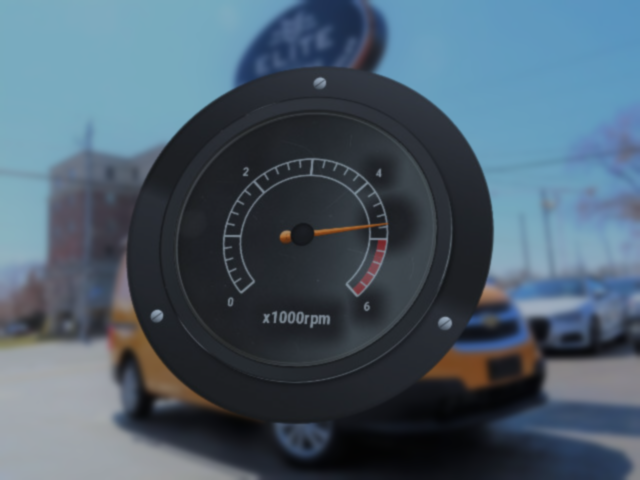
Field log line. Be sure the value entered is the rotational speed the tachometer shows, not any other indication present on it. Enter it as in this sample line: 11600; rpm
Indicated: 4800; rpm
